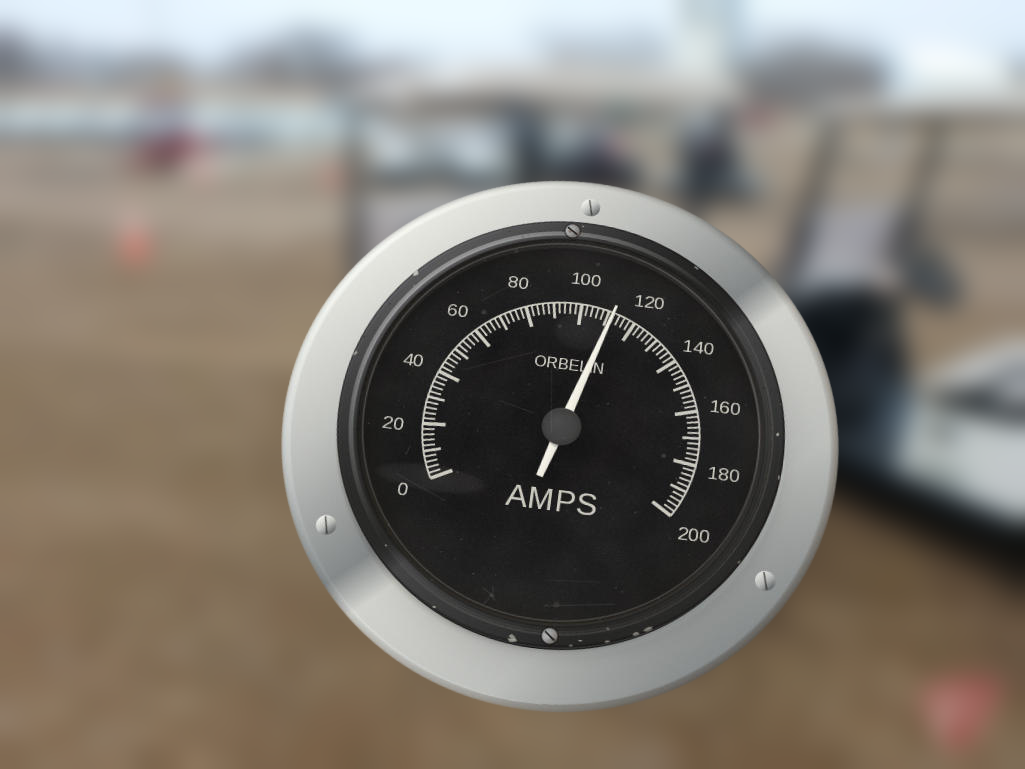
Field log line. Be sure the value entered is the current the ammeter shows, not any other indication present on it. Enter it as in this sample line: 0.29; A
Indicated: 112; A
